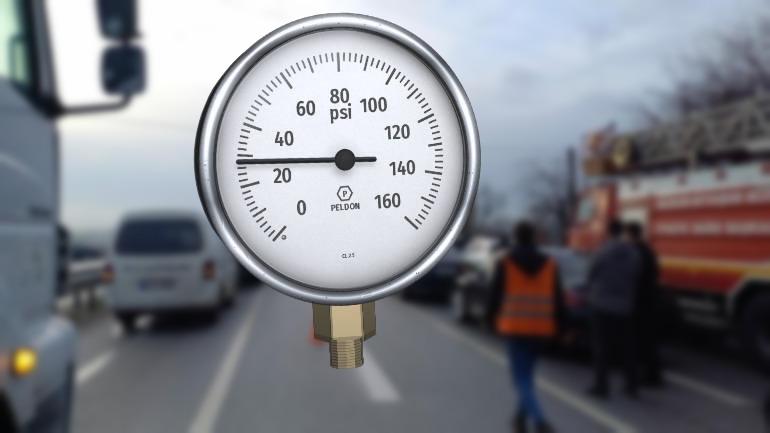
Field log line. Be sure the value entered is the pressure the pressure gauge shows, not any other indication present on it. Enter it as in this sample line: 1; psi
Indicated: 28; psi
